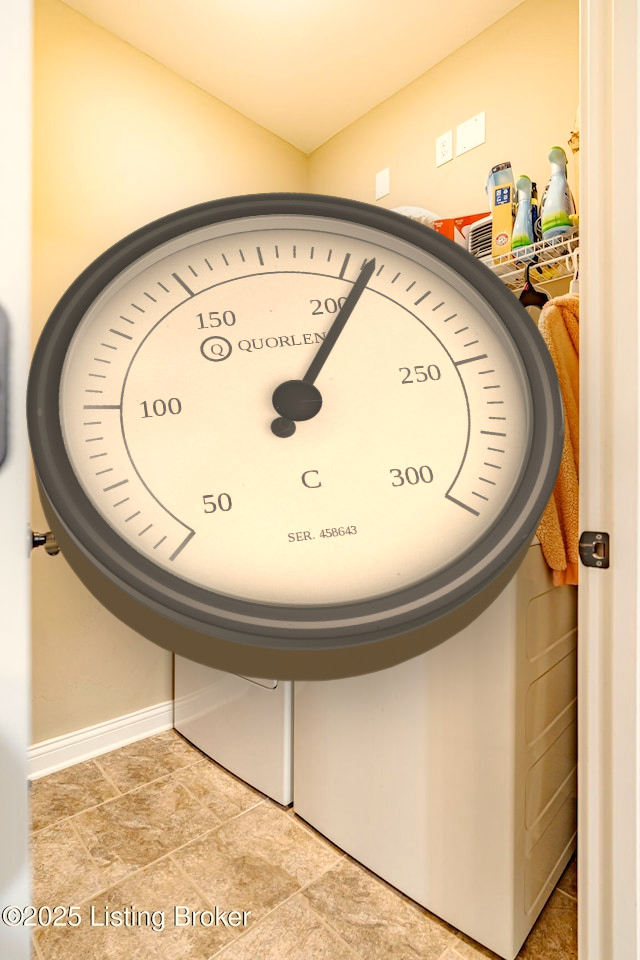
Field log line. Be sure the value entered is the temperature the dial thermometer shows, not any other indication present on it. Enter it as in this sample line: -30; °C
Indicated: 207.5; °C
